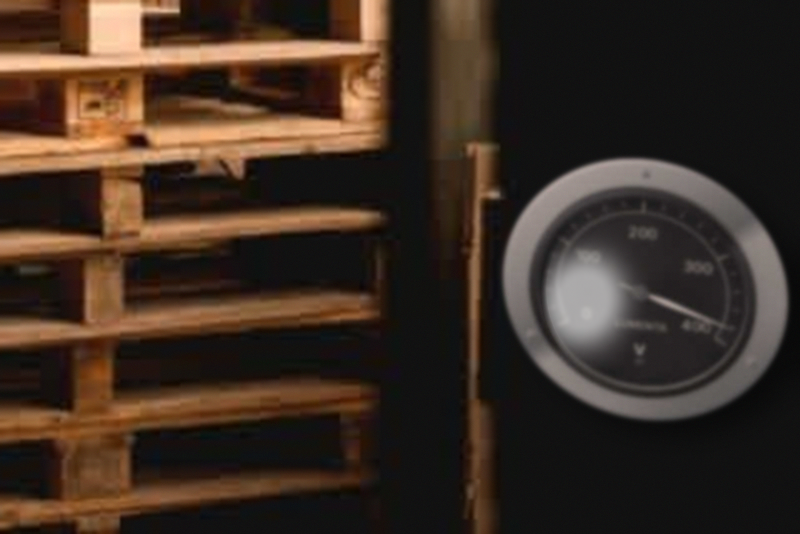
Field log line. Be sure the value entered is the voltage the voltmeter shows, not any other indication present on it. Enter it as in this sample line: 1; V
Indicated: 380; V
